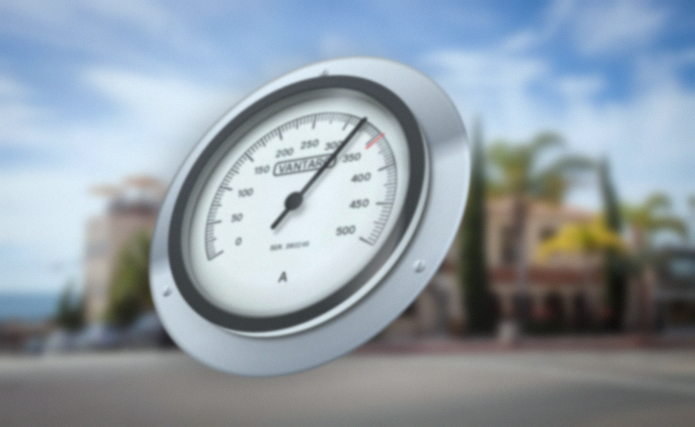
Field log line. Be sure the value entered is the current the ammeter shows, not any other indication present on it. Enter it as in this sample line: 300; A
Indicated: 325; A
